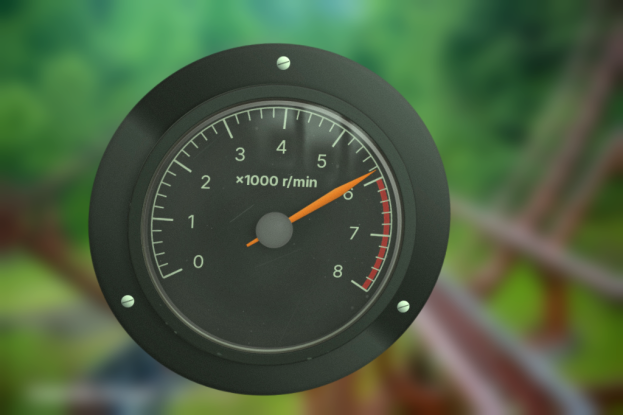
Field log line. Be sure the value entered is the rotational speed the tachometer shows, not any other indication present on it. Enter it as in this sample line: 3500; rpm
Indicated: 5800; rpm
